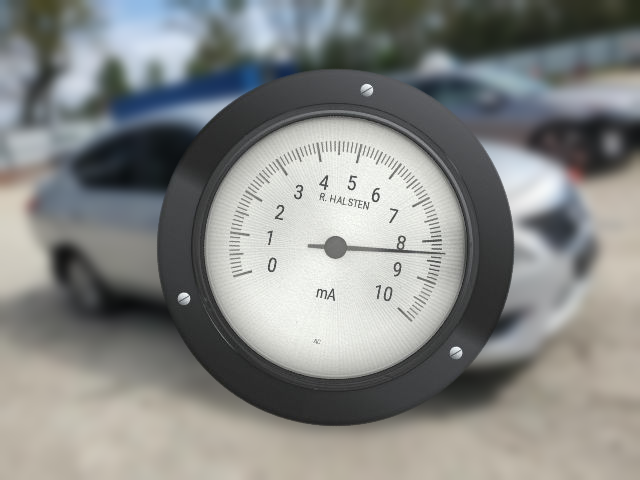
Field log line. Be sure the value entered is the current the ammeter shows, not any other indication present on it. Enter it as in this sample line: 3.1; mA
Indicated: 8.3; mA
